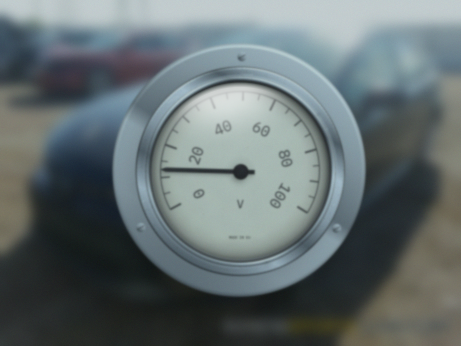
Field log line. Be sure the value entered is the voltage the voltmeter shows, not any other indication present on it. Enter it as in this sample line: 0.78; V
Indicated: 12.5; V
